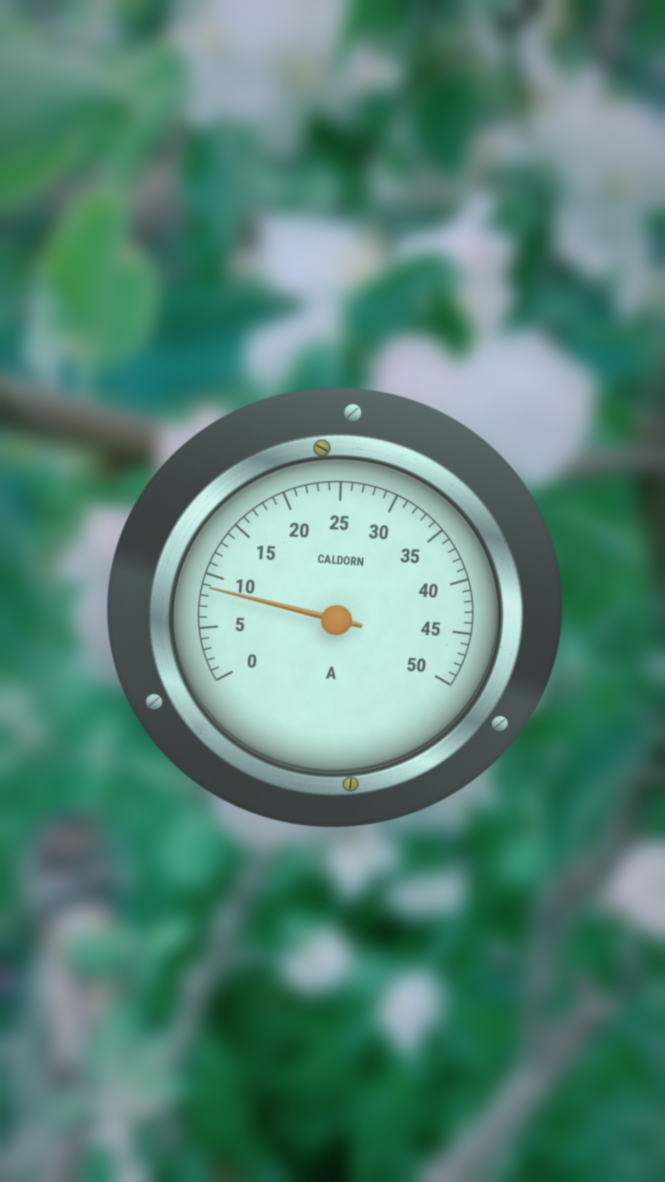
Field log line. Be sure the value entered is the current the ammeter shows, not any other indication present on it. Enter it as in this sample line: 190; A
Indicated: 9; A
